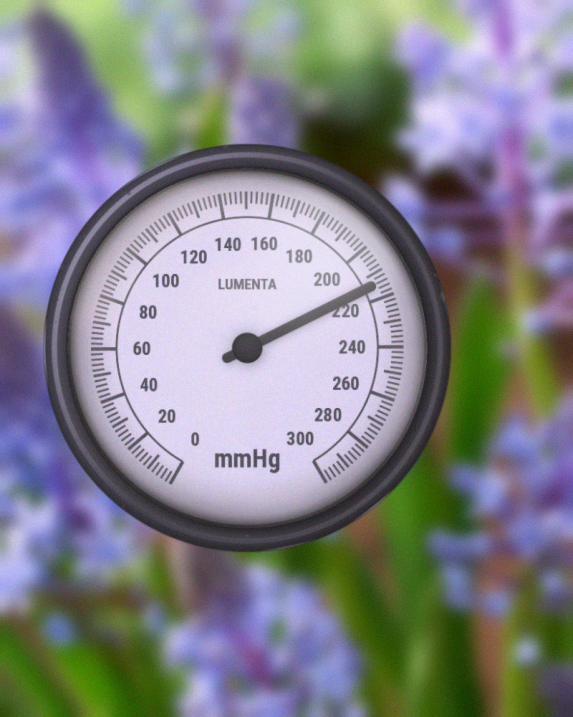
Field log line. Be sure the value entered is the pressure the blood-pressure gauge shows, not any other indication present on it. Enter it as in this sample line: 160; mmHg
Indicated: 214; mmHg
